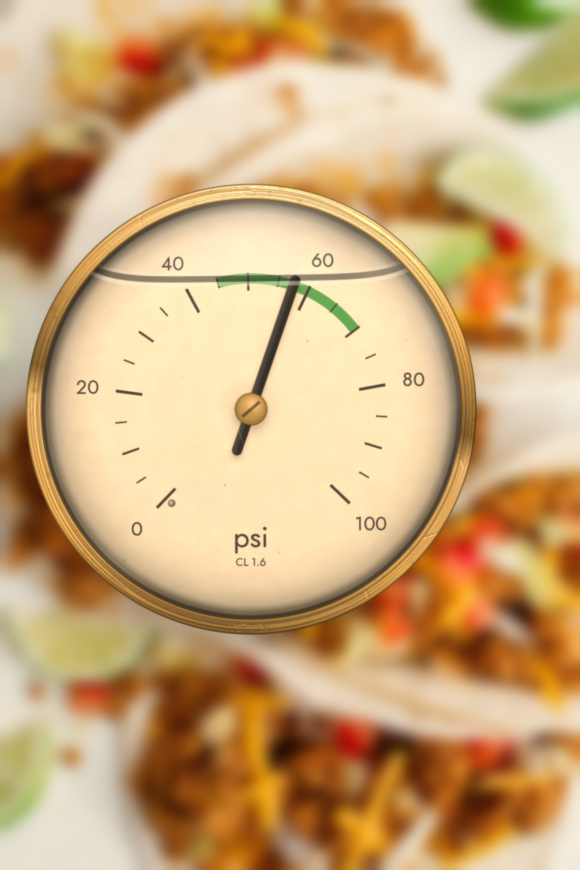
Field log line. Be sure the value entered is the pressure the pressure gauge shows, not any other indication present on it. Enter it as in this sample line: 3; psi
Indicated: 57.5; psi
